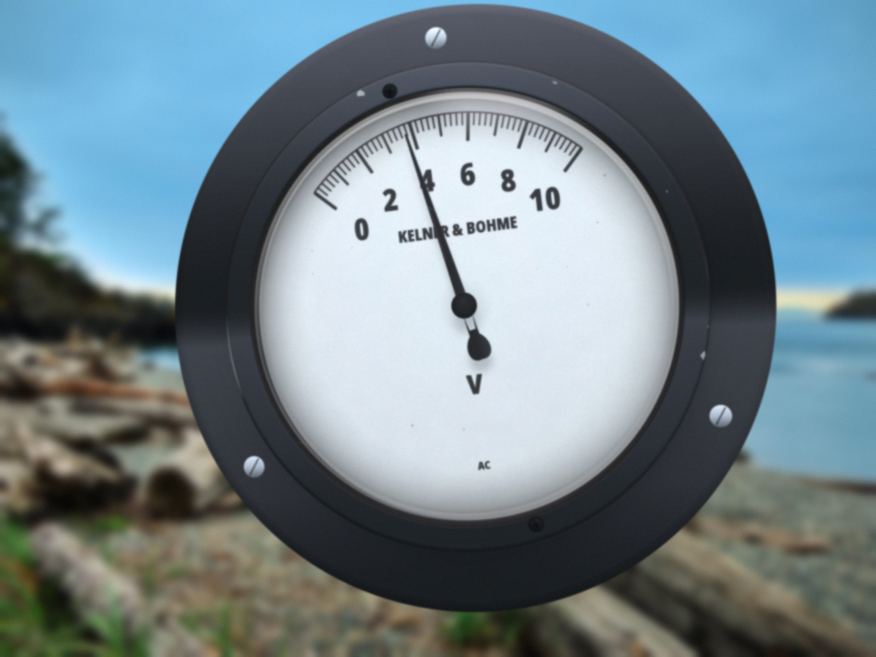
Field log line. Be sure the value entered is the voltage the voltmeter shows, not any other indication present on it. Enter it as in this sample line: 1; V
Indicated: 3.8; V
